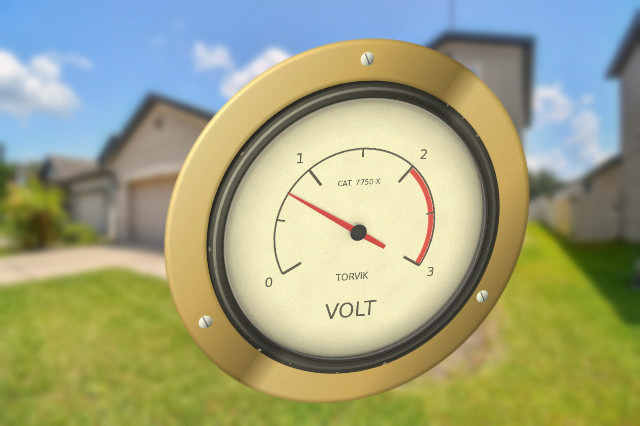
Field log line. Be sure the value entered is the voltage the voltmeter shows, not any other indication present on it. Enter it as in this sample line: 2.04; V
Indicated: 0.75; V
